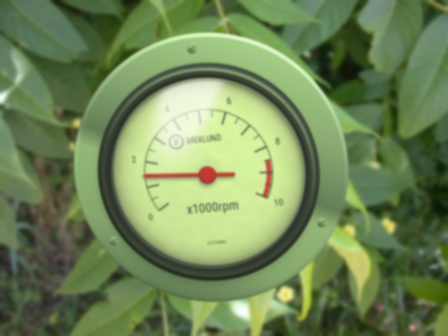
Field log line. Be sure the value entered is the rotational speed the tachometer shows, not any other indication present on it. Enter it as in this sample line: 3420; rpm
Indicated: 1500; rpm
